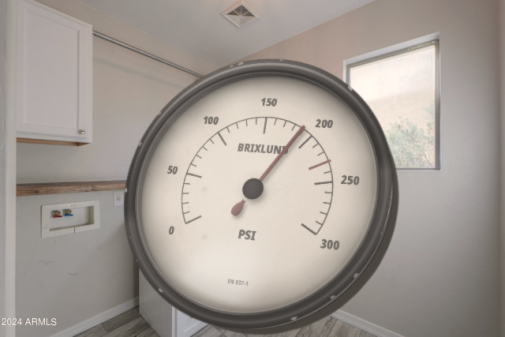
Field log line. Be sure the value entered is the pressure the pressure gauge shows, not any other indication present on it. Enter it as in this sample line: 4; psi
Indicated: 190; psi
